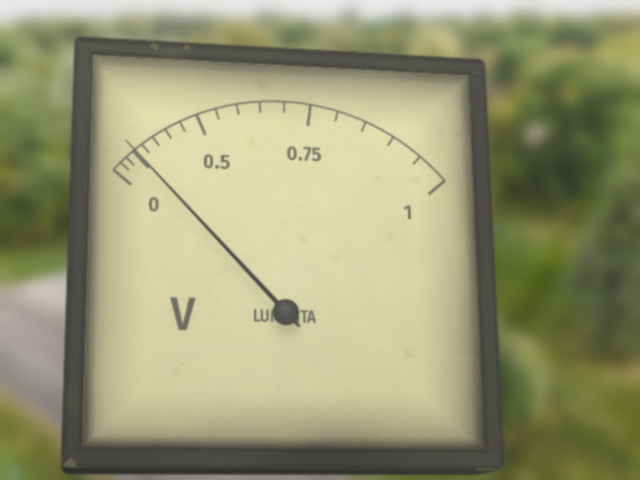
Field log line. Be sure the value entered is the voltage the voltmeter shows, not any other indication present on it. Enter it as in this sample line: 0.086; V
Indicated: 0.25; V
